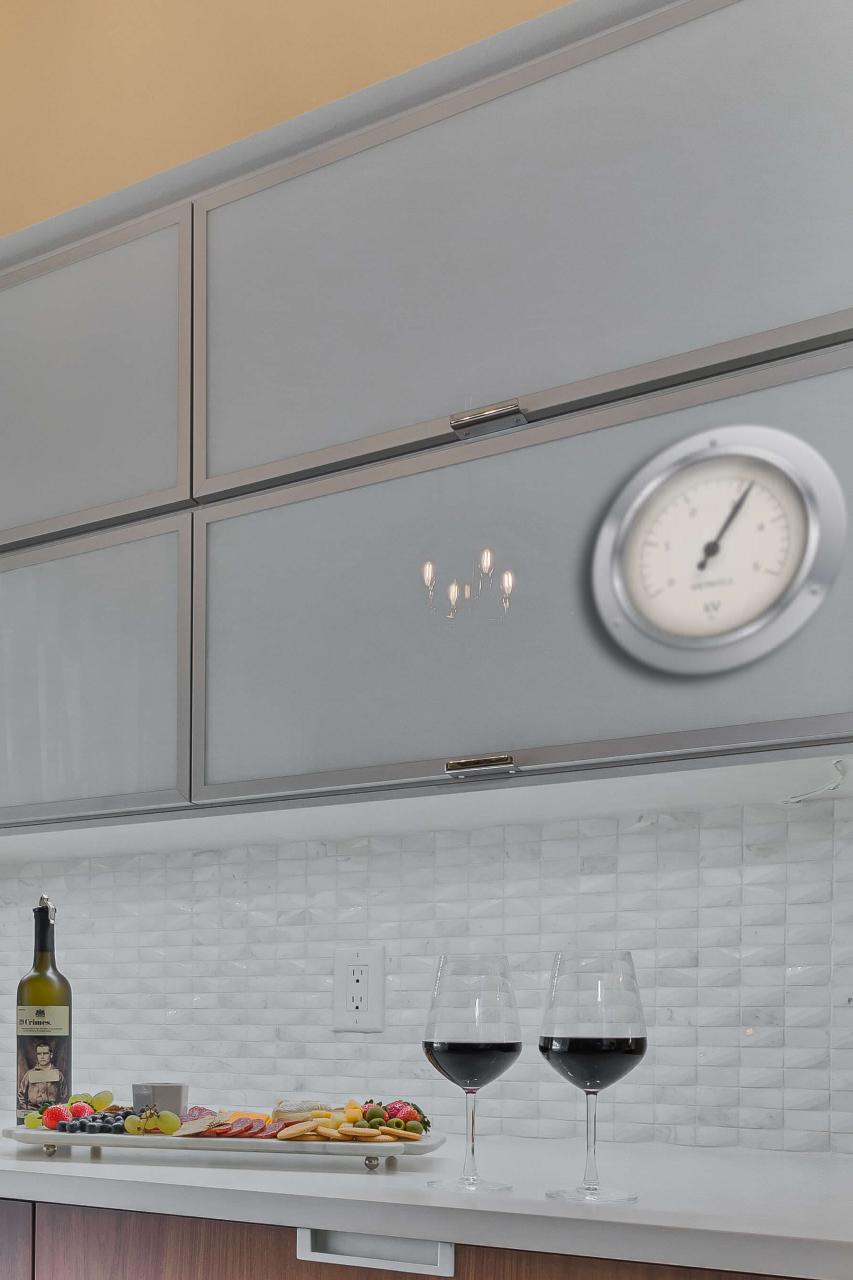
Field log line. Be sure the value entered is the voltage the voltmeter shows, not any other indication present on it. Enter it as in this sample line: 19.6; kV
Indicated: 3.2; kV
